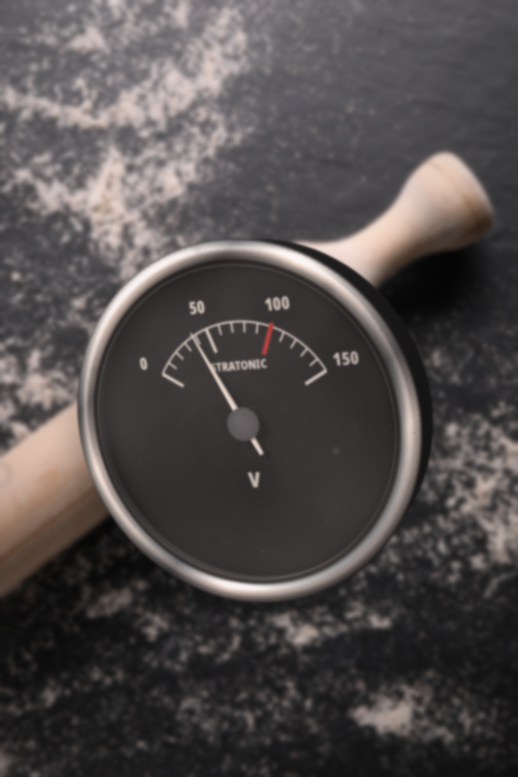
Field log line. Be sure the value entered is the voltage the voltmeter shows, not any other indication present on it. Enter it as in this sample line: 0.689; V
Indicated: 40; V
